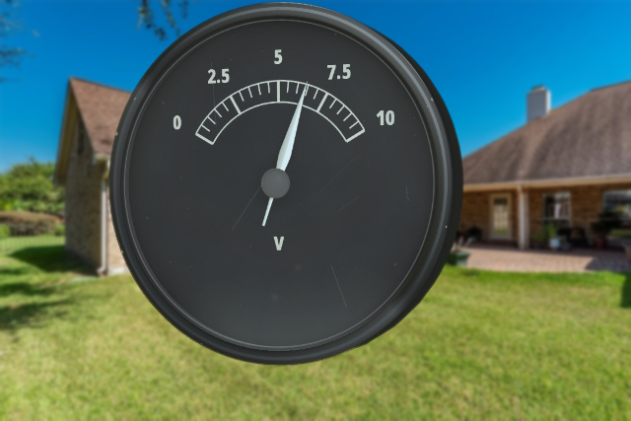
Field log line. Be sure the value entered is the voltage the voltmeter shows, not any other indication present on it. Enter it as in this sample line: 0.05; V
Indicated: 6.5; V
